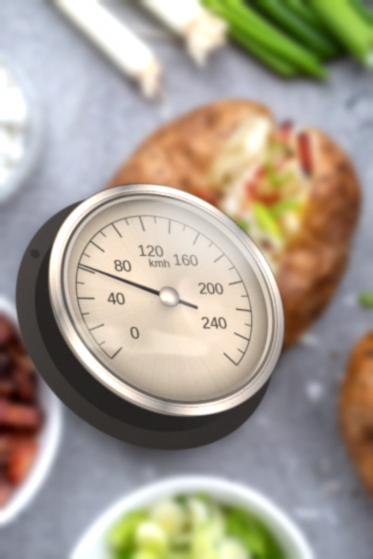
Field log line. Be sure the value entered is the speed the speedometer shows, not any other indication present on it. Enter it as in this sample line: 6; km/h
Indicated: 60; km/h
